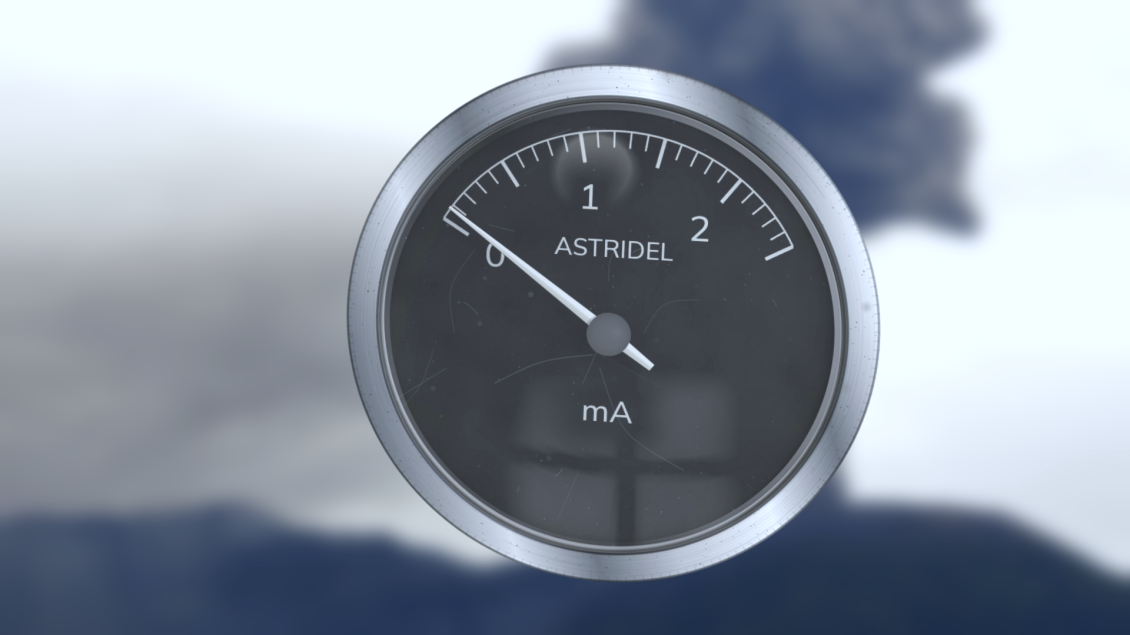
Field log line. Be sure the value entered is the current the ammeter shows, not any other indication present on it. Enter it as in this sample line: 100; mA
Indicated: 0.1; mA
